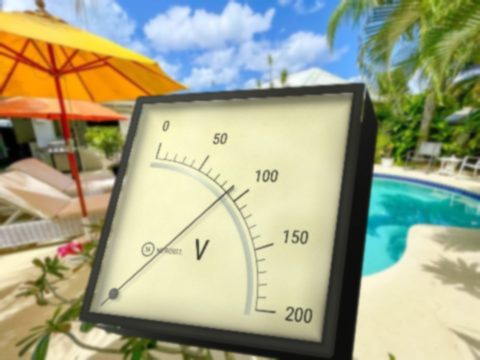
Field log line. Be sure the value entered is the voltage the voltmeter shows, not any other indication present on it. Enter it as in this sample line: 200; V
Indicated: 90; V
